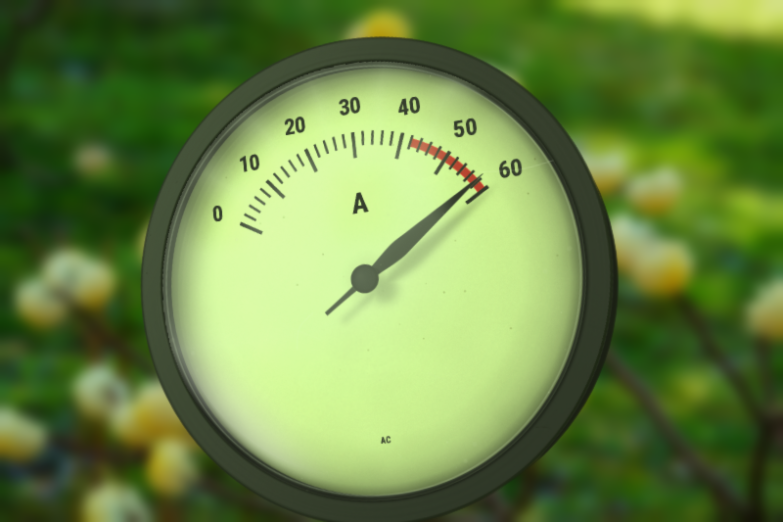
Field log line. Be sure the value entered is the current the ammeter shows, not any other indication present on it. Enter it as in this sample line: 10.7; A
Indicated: 58; A
